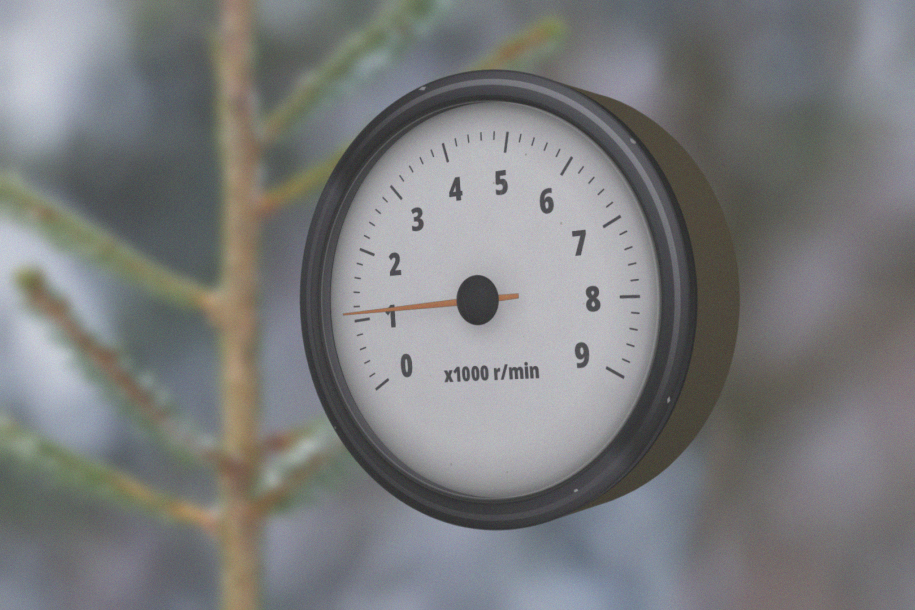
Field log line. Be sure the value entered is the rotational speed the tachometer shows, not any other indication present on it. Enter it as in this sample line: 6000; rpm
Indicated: 1100; rpm
